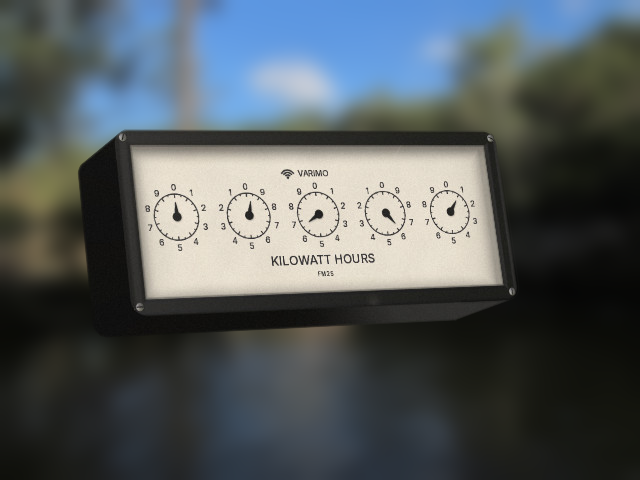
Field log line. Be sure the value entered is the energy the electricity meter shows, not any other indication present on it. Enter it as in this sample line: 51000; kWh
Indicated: 99661; kWh
